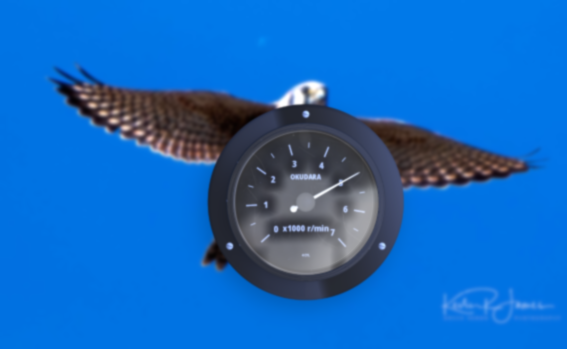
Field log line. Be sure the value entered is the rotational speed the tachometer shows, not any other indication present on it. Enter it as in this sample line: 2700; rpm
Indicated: 5000; rpm
